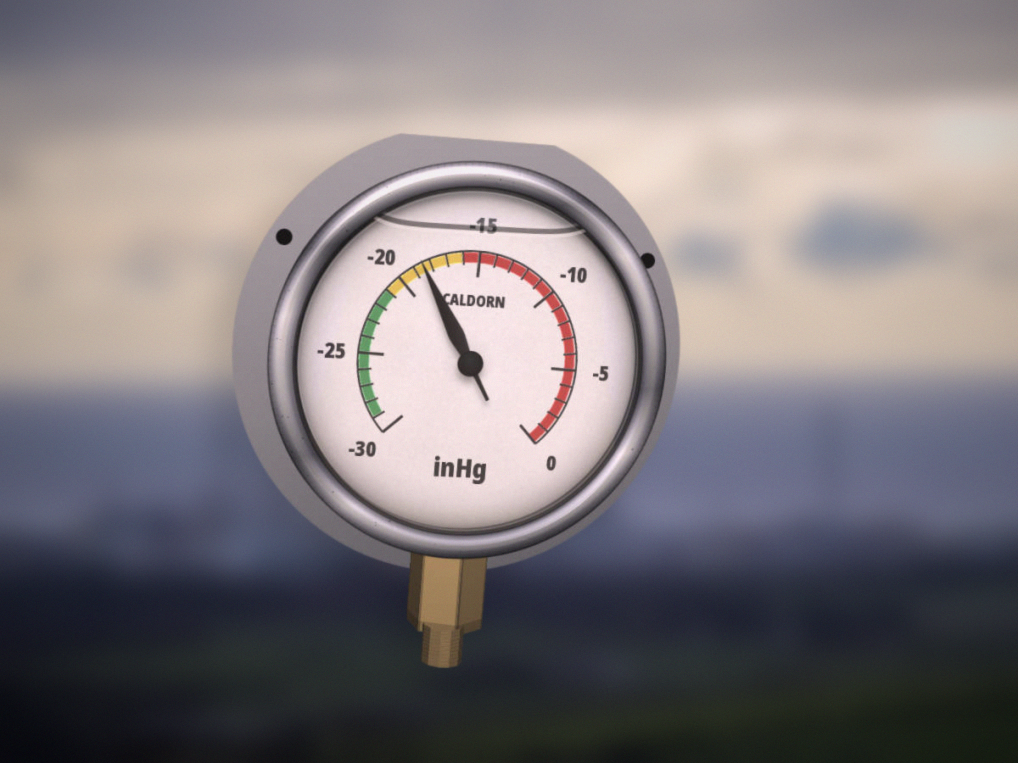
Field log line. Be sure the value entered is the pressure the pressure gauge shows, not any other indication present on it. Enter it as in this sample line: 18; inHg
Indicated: -18.5; inHg
